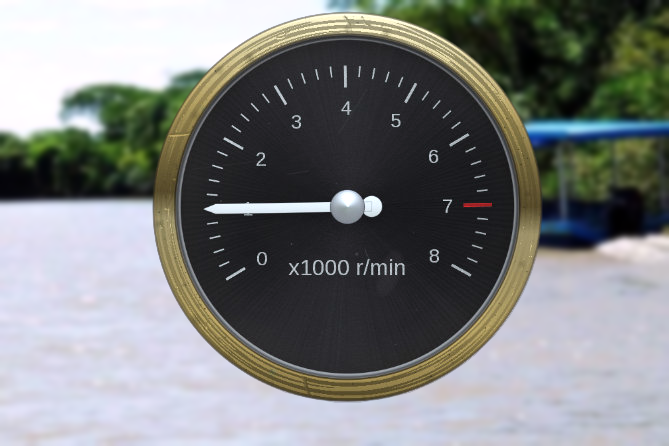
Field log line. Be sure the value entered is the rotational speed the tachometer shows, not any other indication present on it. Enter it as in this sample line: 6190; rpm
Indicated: 1000; rpm
